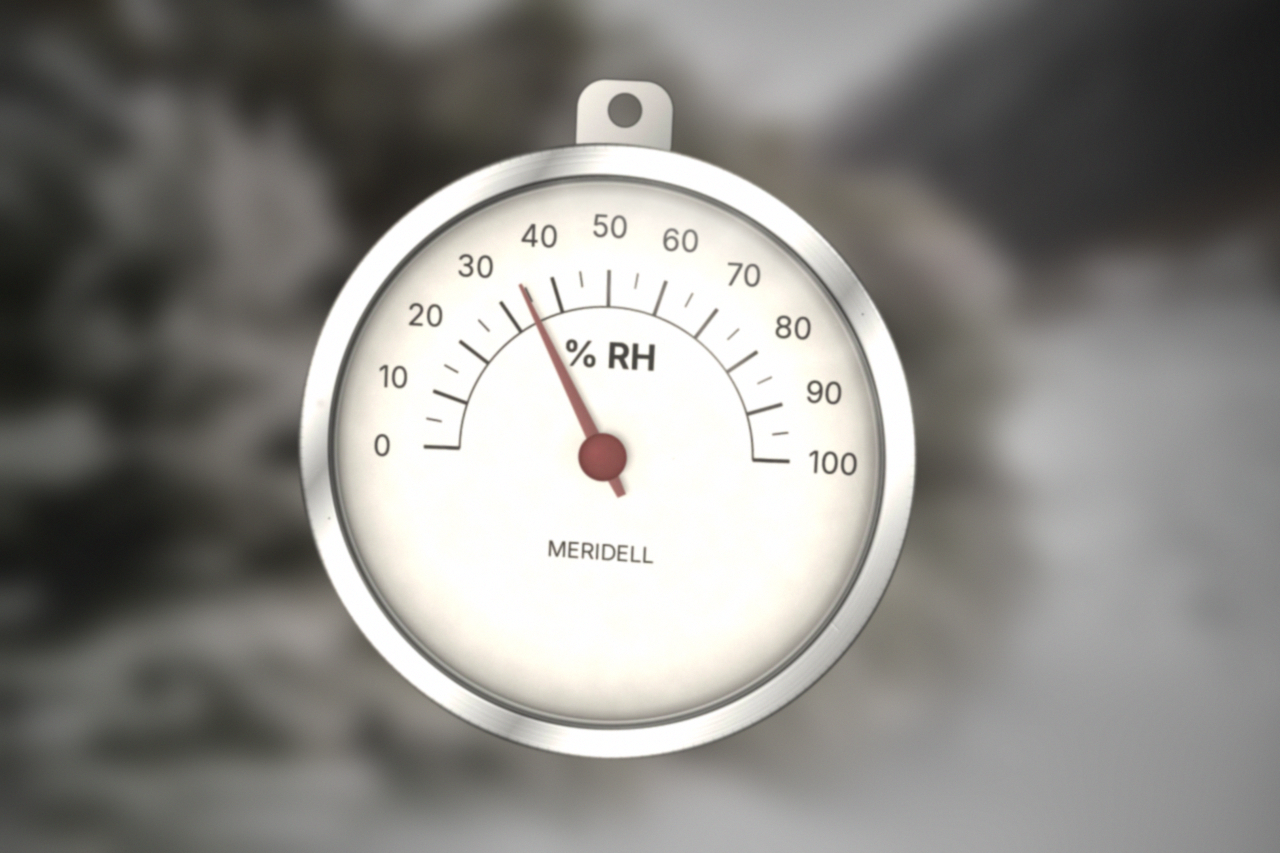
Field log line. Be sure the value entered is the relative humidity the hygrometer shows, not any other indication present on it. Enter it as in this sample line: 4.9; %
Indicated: 35; %
